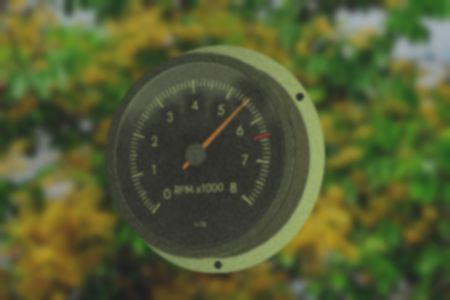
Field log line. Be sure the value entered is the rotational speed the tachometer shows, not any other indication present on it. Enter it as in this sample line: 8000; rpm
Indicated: 5500; rpm
